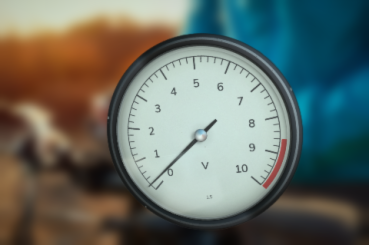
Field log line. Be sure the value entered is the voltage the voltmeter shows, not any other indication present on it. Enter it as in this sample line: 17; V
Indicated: 0.2; V
